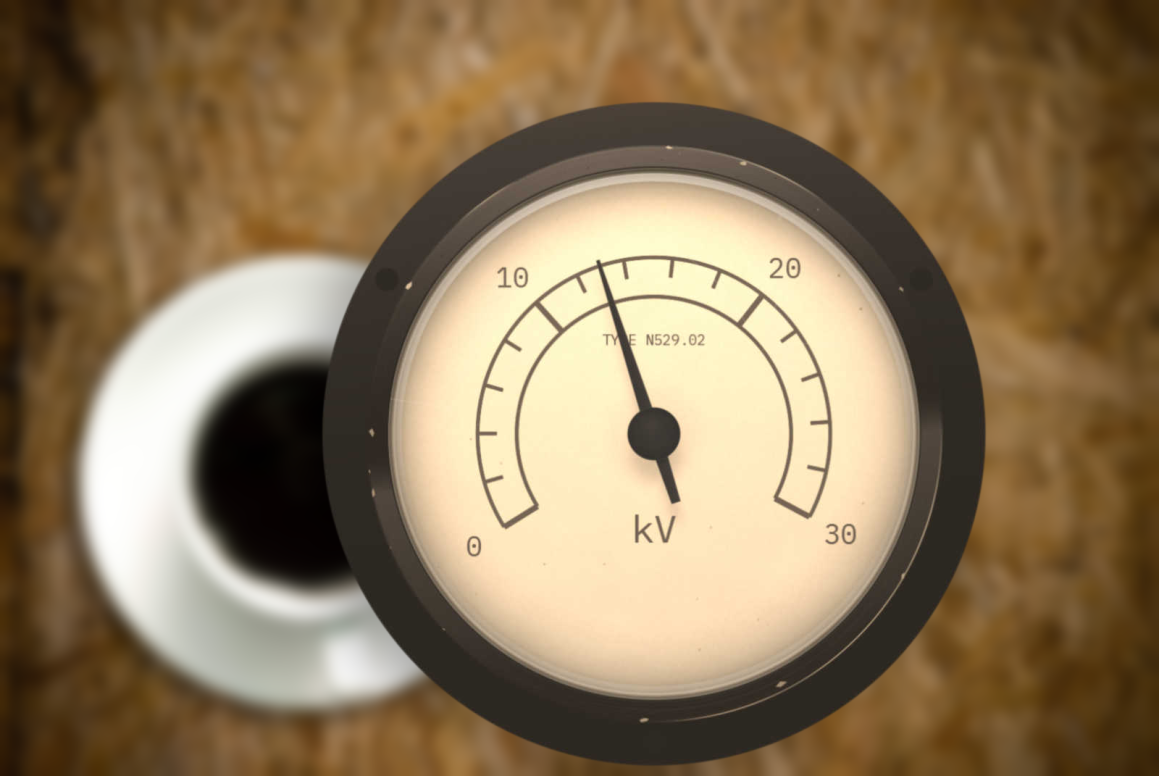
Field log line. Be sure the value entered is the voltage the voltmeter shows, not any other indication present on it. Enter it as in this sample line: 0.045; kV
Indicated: 13; kV
